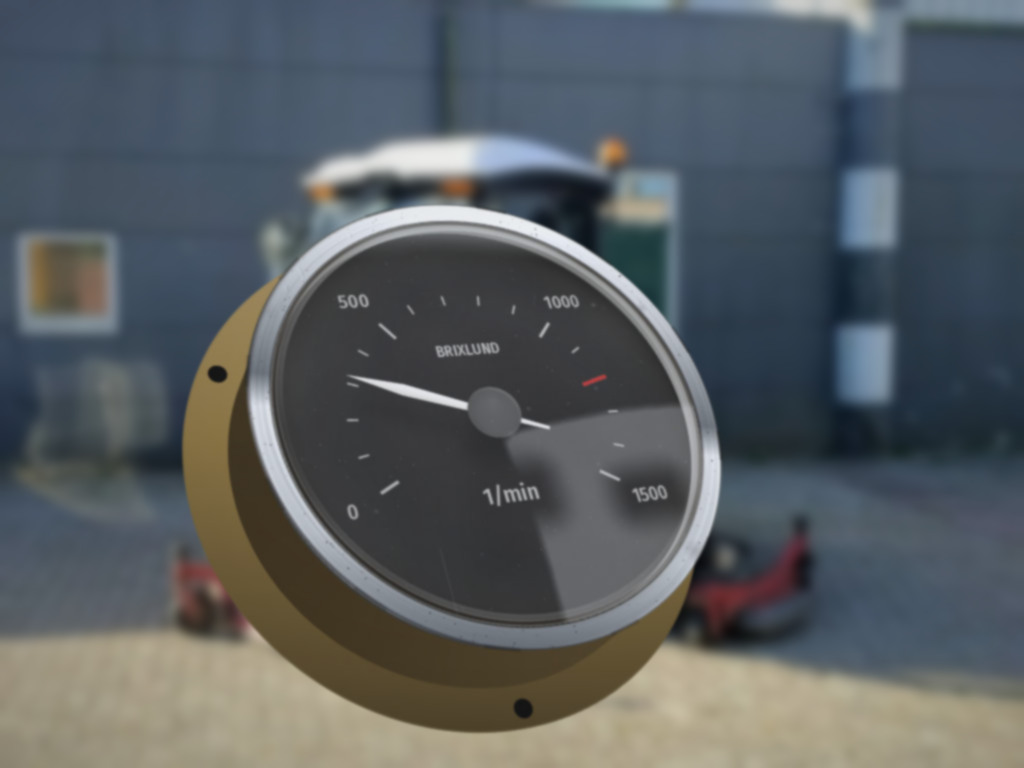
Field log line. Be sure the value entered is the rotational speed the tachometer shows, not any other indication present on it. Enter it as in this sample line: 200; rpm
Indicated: 300; rpm
